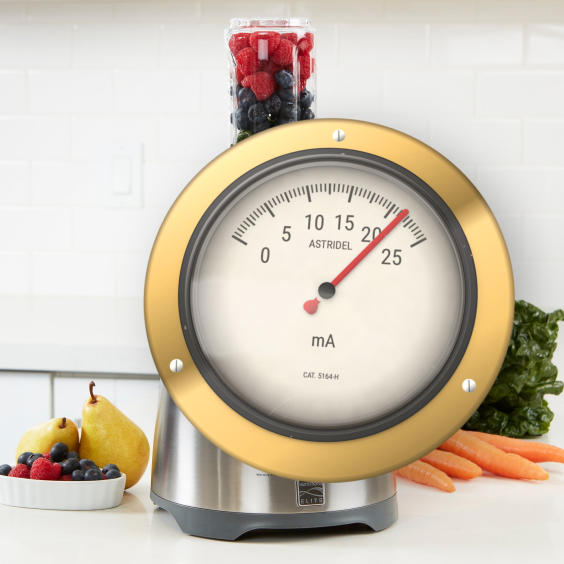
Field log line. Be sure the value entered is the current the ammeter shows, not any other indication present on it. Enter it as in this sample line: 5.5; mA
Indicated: 21.5; mA
